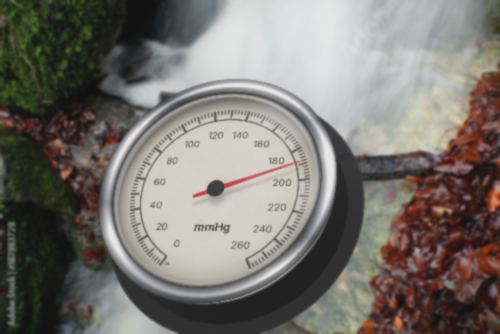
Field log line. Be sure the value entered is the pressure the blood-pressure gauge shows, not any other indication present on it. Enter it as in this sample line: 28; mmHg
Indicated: 190; mmHg
